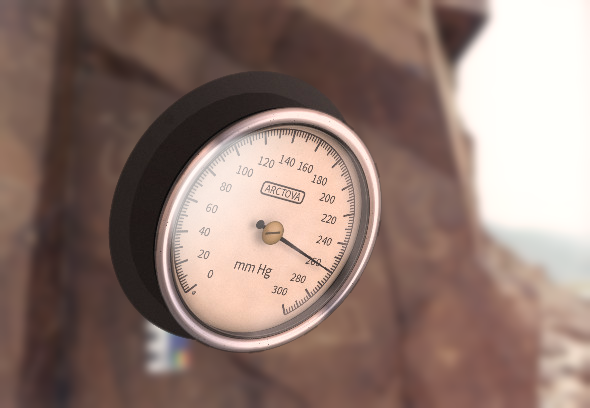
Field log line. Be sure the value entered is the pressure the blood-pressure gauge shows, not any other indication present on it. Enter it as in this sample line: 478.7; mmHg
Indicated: 260; mmHg
